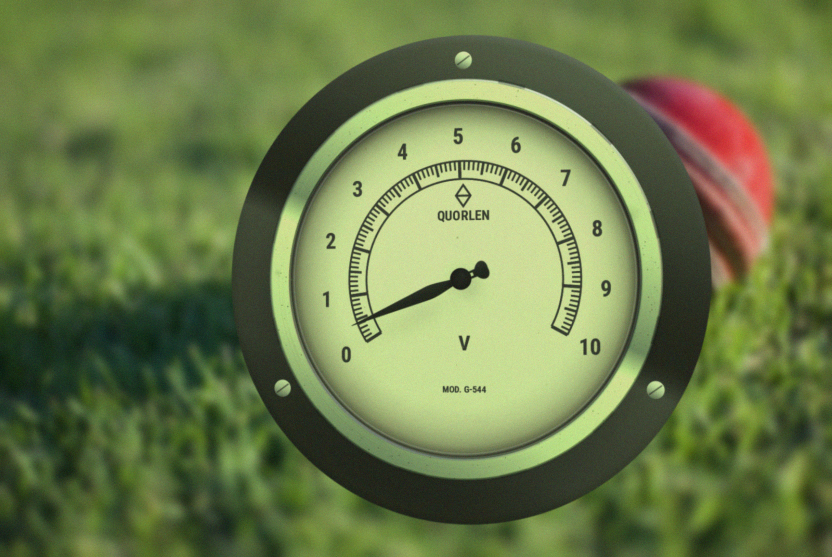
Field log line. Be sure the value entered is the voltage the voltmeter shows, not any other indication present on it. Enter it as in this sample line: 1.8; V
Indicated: 0.4; V
